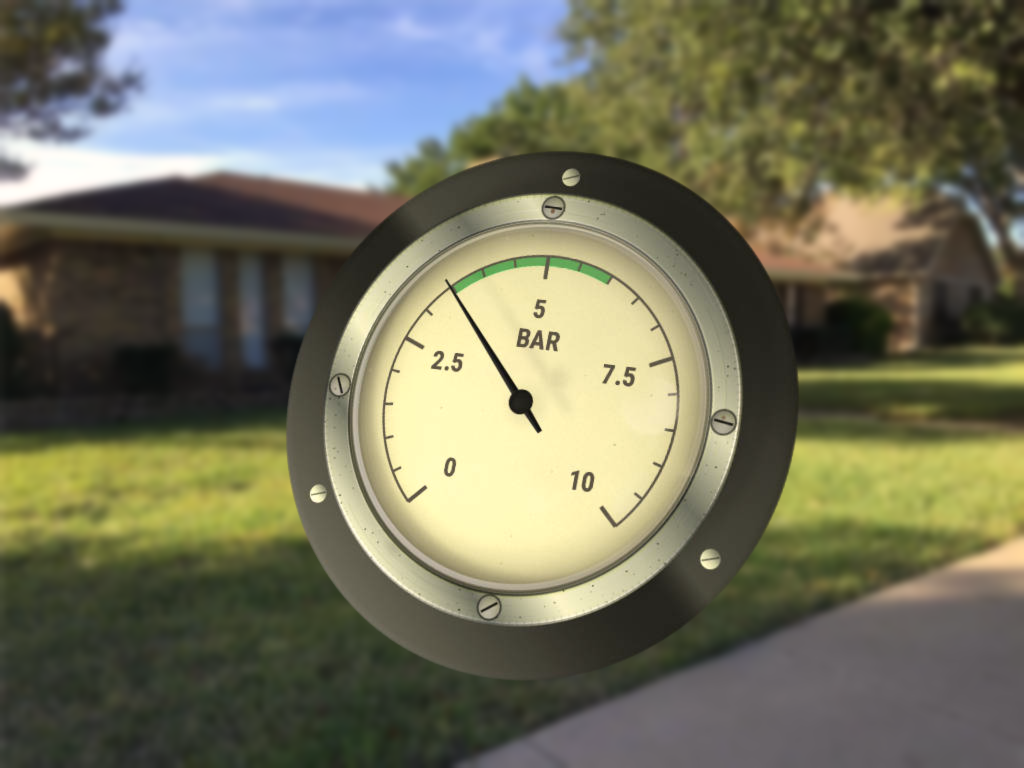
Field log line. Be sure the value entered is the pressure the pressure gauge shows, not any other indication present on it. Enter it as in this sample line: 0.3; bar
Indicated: 3.5; bar
